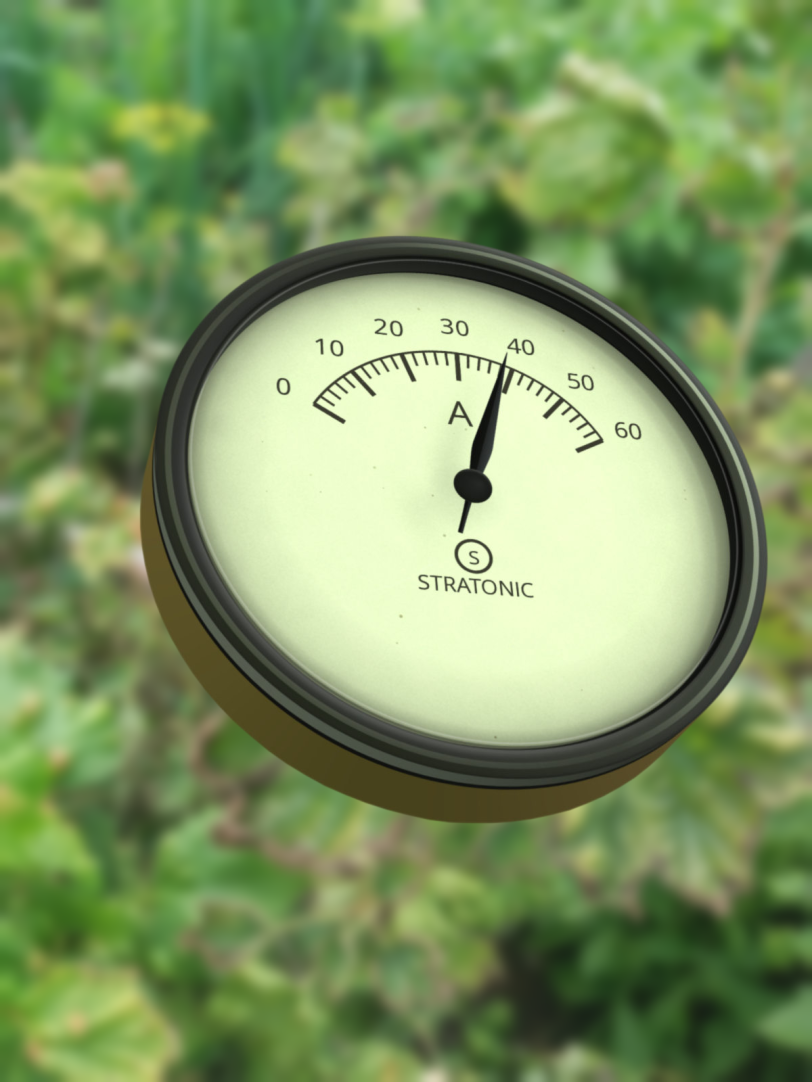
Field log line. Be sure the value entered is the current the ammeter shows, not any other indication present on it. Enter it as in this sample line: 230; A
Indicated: 38; A
